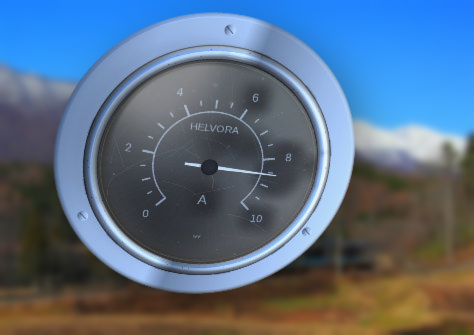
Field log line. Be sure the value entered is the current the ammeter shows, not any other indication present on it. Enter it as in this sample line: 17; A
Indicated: 8.5; A
